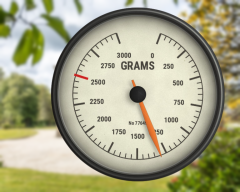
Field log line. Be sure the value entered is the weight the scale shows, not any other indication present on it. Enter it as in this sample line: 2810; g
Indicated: 1300; g
